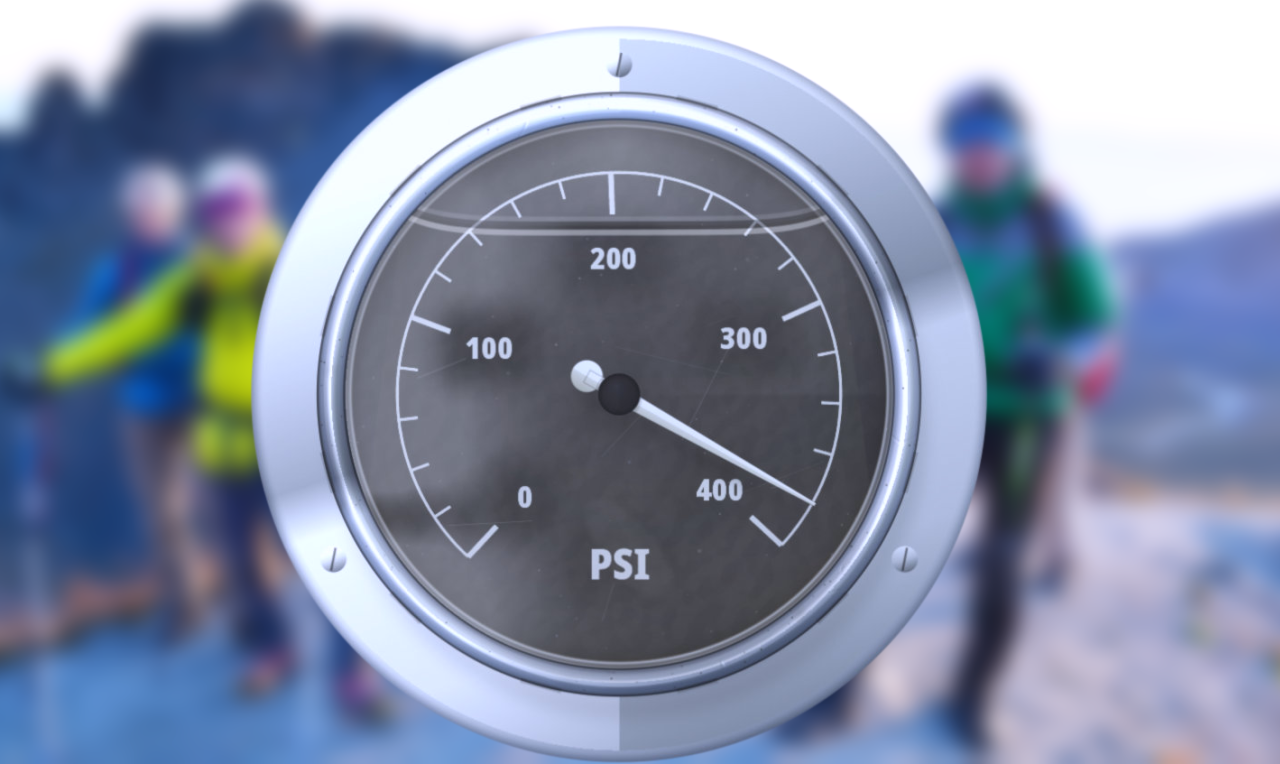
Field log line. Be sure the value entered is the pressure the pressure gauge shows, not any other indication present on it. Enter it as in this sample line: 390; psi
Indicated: 380; psi
